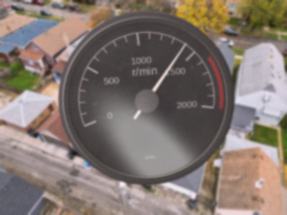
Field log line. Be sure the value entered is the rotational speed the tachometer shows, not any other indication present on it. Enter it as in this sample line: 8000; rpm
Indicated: 1400; rpm
